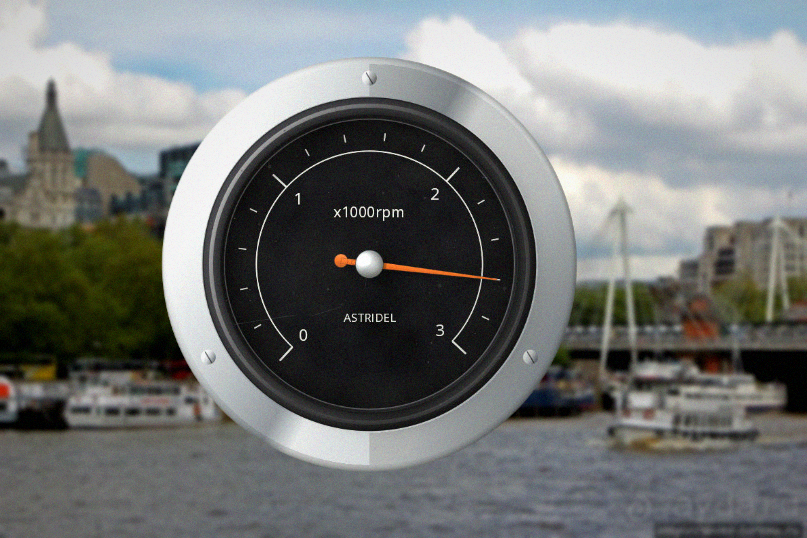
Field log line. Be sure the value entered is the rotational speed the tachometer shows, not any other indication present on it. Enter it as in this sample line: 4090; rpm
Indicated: 2600; rpm
